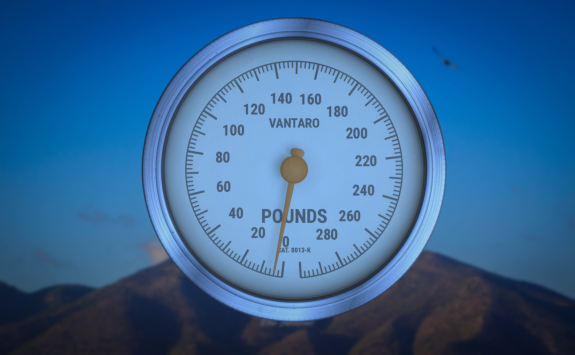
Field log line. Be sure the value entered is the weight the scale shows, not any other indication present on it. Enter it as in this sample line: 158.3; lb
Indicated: 4; lb
